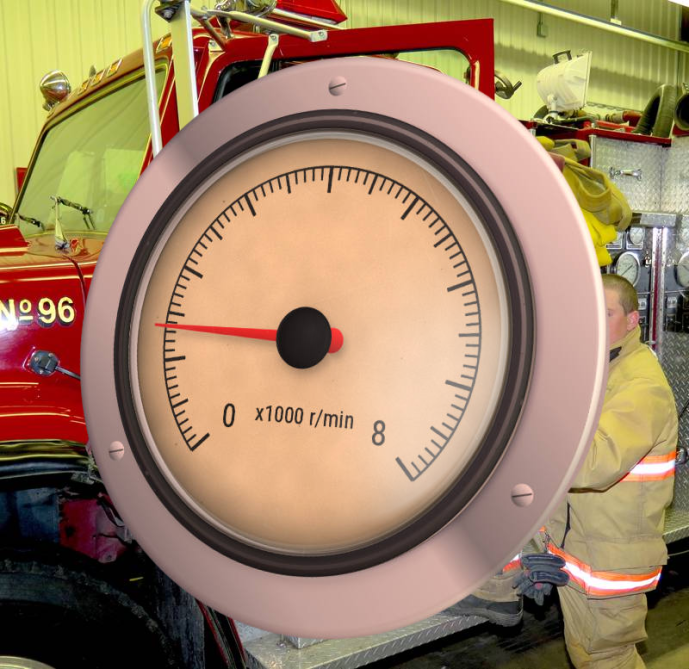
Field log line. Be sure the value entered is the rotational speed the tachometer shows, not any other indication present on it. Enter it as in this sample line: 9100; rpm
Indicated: 1350; rpm
